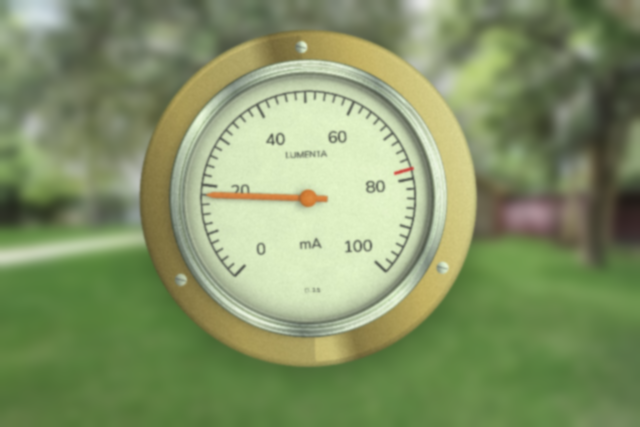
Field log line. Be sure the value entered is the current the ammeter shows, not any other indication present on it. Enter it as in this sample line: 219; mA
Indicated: 18; mA
